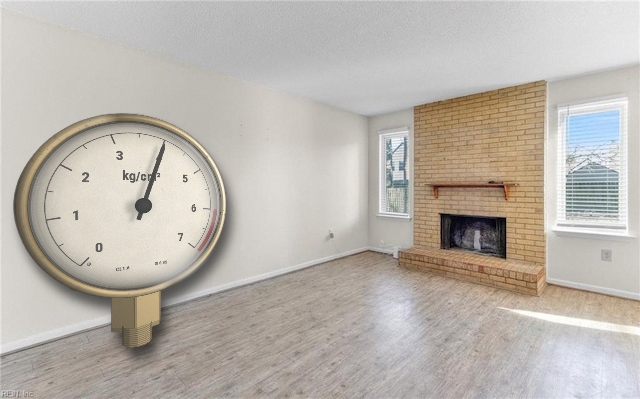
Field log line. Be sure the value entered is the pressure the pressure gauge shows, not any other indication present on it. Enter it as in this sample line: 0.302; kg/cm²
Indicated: 4; kg/cm²
